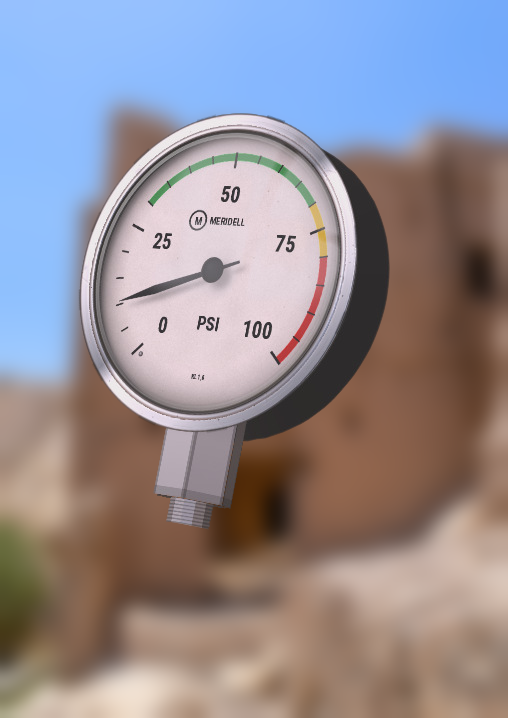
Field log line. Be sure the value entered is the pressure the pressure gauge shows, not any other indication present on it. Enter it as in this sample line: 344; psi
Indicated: 10; psi
